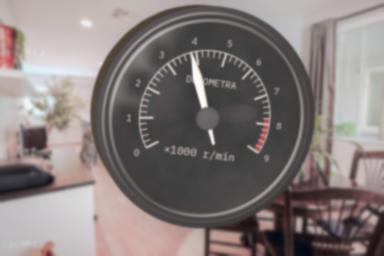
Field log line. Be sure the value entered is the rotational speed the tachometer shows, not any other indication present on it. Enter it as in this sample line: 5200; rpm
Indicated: 3800; rpm
